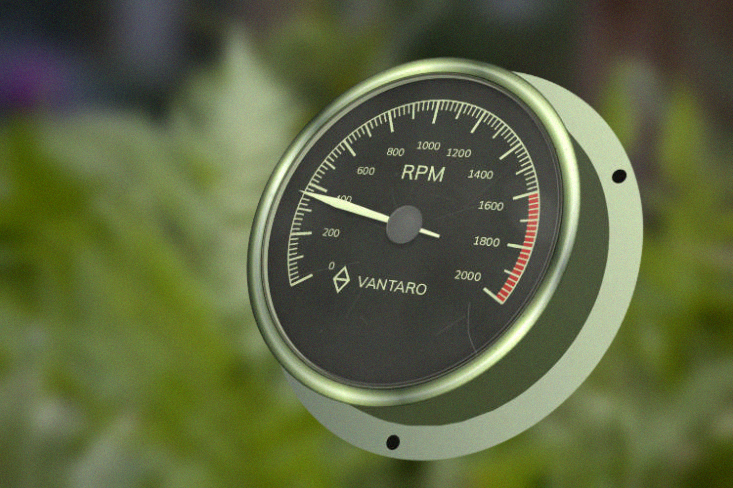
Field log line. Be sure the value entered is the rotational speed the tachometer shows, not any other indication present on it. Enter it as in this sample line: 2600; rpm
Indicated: 360; rpm
